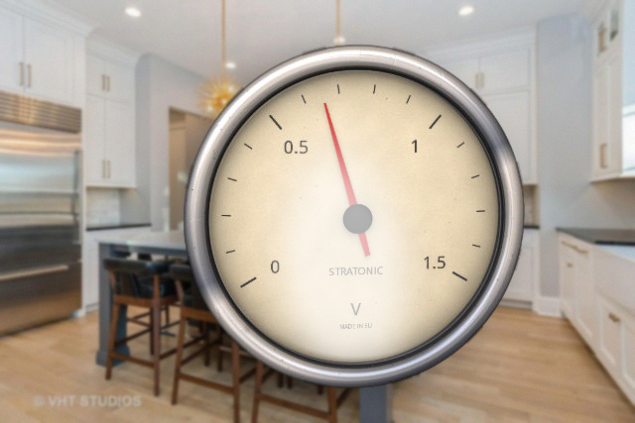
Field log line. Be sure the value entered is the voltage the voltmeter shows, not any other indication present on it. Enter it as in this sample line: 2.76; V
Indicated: 0.65; V
